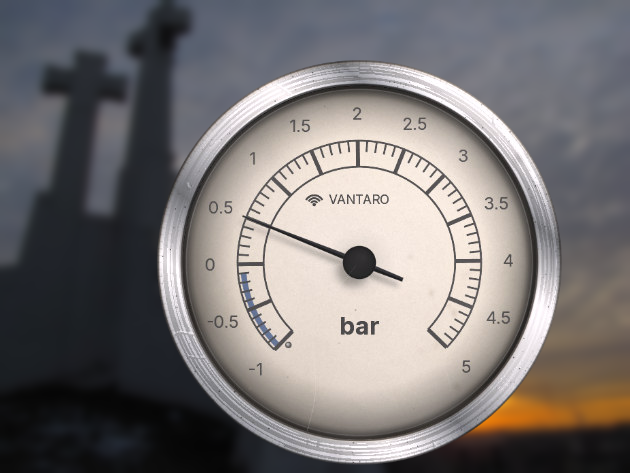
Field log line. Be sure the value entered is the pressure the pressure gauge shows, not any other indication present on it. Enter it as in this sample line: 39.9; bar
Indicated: 0.5; bar
